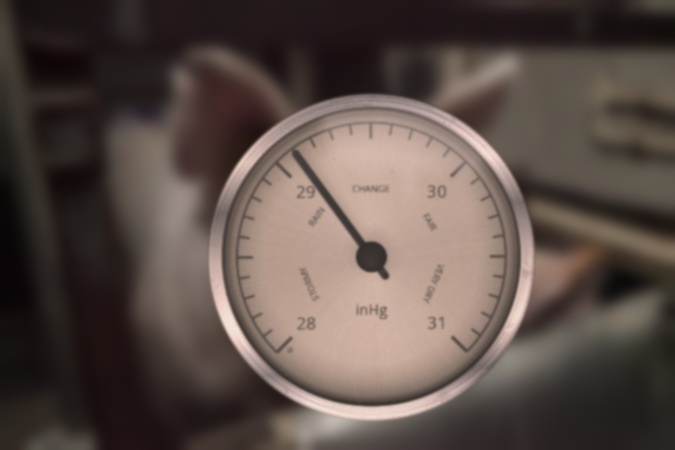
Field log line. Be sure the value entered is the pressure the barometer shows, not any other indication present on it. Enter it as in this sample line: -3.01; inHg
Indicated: 29.1; inHg
